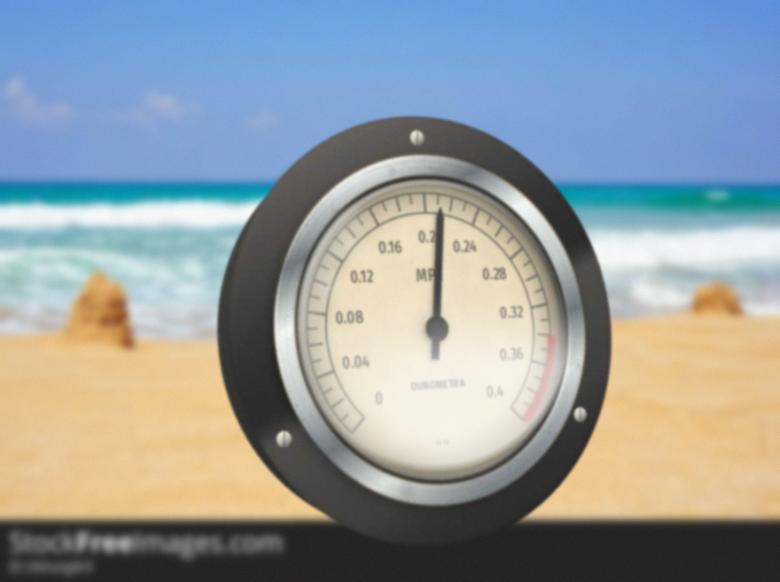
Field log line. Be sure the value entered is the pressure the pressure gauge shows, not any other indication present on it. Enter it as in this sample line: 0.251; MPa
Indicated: 0.21; MPa
